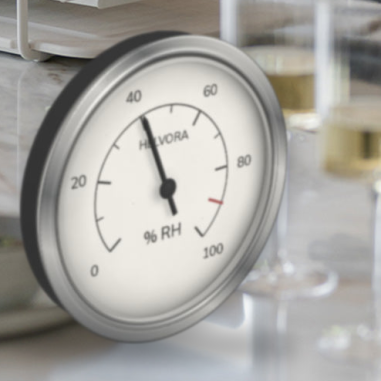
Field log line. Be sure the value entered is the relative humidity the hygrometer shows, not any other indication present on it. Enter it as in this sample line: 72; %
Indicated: 40; %
